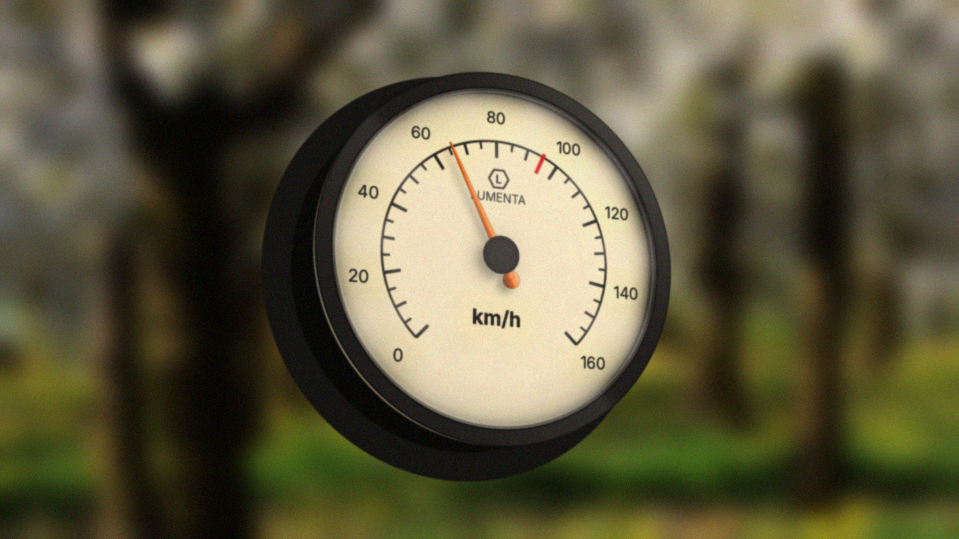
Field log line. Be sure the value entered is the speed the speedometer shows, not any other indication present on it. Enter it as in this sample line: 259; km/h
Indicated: 65; km/h
